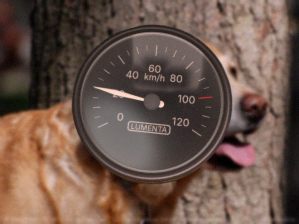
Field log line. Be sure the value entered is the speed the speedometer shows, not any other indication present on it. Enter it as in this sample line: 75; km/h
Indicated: 20; km/h
